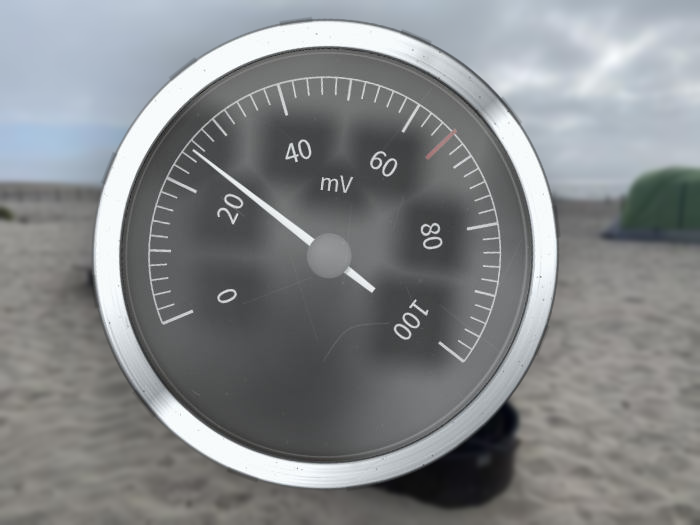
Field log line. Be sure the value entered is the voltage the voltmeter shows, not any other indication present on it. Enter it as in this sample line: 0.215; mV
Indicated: 25; mV
